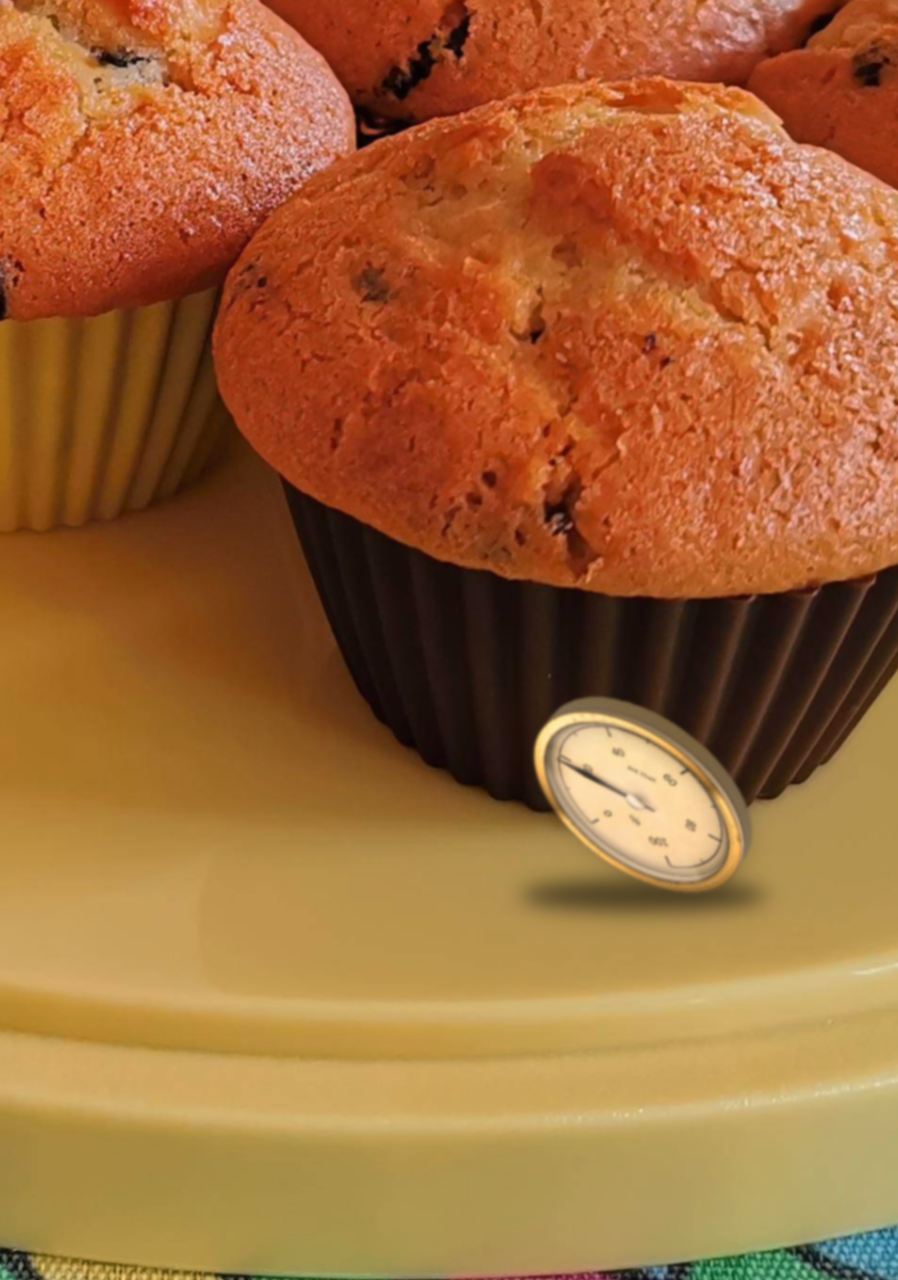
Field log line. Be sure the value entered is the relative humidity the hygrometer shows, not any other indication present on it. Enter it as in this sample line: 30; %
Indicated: 20; %
